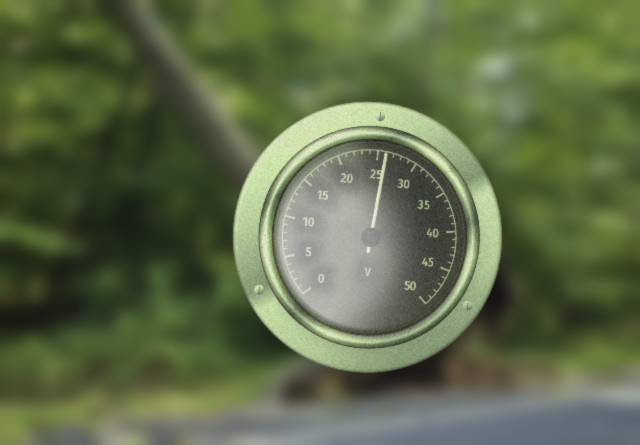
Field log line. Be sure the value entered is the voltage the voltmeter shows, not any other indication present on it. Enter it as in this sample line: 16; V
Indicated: 26; V
